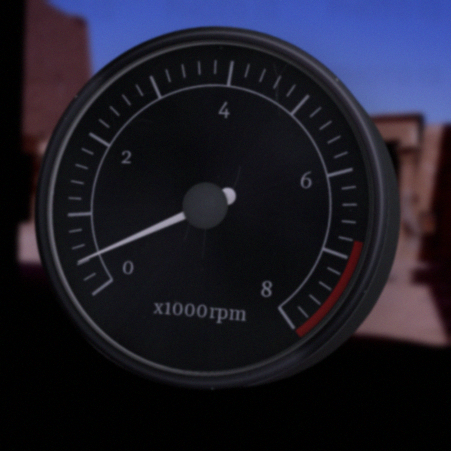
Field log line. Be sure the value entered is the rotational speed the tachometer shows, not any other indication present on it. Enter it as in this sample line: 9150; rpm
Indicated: 400; rpm
